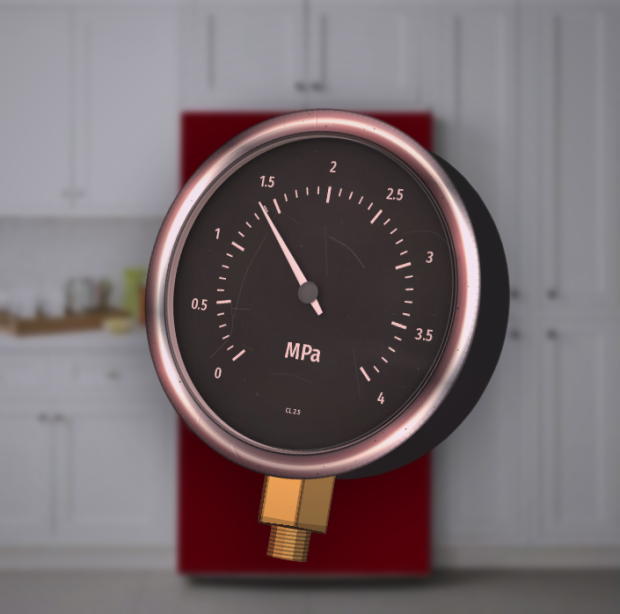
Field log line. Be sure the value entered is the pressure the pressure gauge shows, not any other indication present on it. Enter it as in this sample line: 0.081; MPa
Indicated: 1.4; MPa
